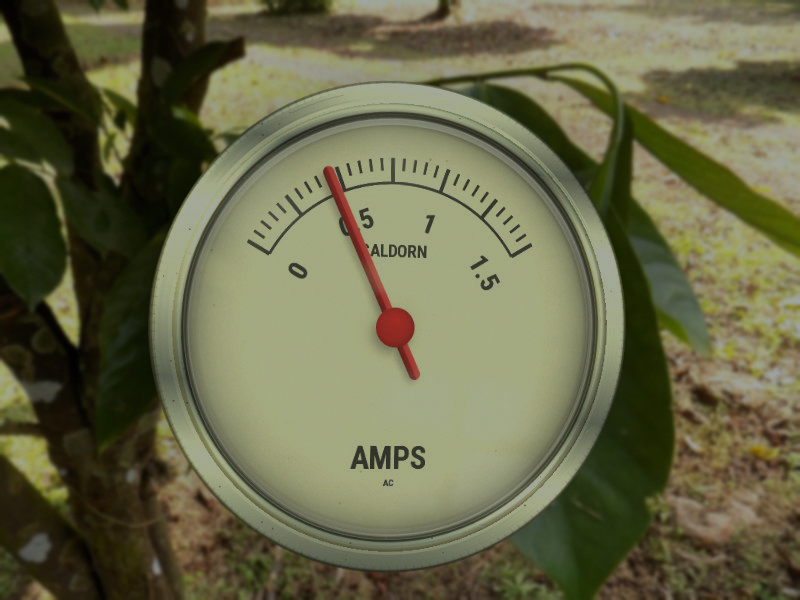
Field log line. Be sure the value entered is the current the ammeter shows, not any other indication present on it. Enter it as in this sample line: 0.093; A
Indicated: 0.45; A
